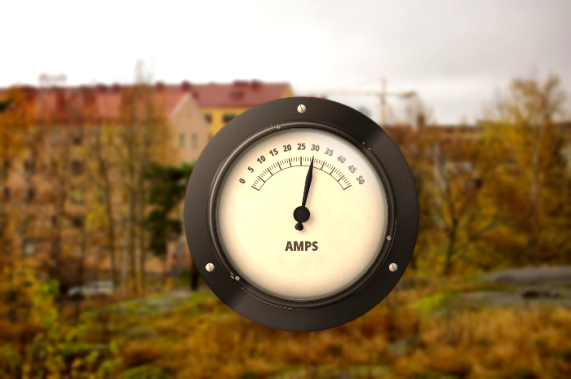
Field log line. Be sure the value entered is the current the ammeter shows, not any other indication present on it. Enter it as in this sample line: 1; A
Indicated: 30; A
